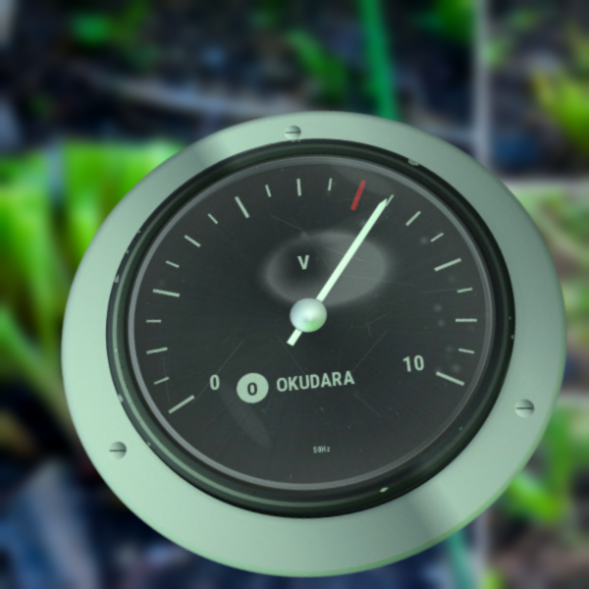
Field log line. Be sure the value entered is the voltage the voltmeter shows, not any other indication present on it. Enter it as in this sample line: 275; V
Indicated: 6.5; V
